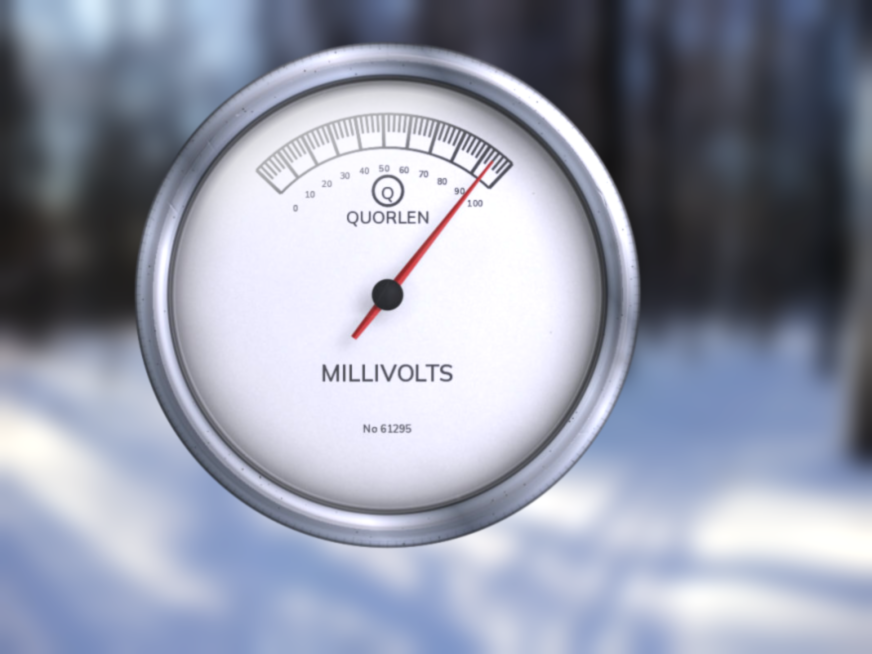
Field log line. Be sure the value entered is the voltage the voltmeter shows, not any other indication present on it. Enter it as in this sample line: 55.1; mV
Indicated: 94; mV
